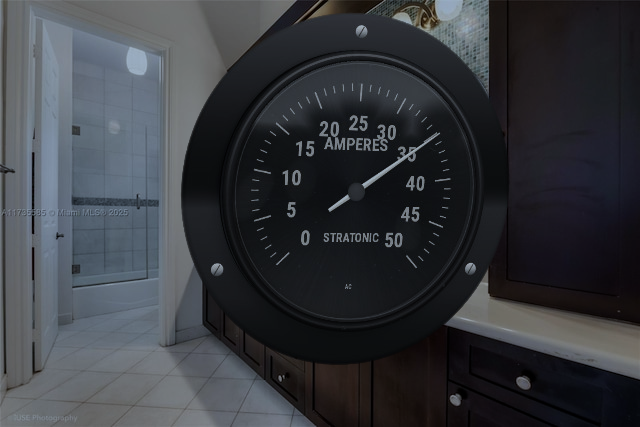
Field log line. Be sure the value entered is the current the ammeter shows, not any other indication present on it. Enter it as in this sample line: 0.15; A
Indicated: 35; A
